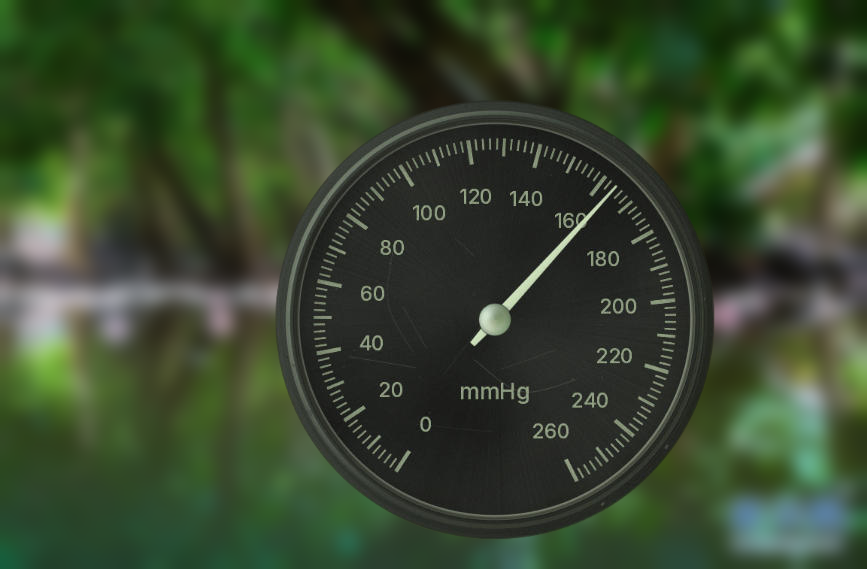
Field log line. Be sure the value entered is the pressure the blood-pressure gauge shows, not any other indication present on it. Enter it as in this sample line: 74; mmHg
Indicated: 164; mmHg
